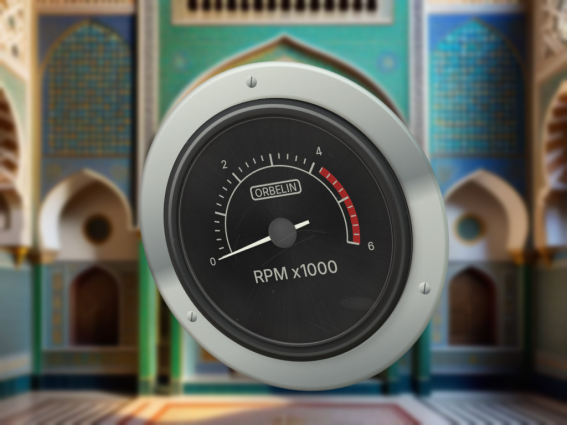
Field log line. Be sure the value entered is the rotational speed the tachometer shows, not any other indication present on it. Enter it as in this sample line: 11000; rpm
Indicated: 0; rpm
